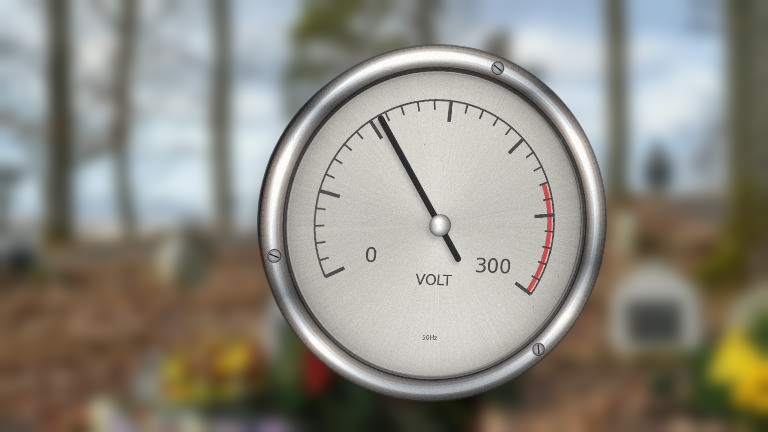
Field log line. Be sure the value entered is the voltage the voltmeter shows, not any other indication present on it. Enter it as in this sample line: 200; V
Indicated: 105; V
